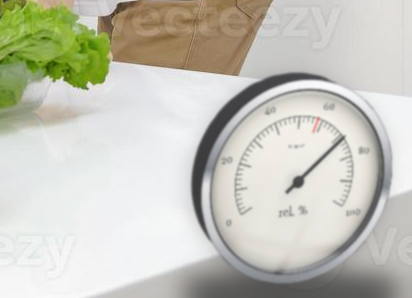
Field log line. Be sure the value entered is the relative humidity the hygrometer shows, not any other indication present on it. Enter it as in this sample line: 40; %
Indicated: 70; %
